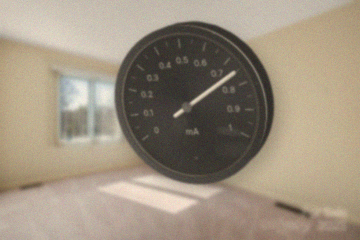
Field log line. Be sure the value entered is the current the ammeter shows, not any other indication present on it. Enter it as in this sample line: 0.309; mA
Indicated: 0.75; mA
